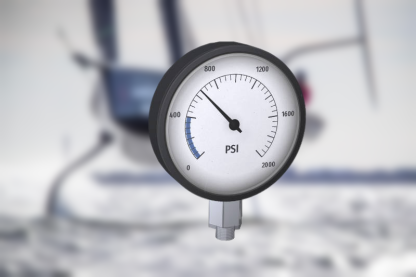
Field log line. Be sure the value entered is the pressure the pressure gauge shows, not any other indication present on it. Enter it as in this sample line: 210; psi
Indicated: 650; psi
